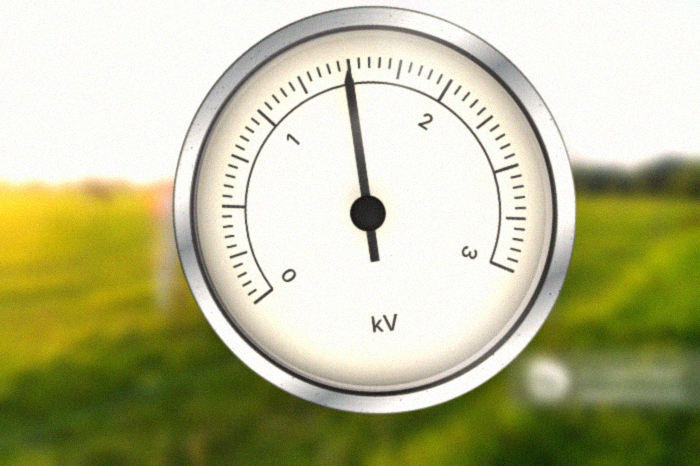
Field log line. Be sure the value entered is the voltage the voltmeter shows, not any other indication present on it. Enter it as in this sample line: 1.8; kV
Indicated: 1.5; kV
